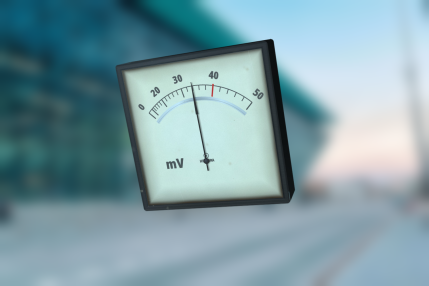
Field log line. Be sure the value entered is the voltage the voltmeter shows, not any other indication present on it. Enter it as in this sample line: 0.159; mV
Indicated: 34; mV
